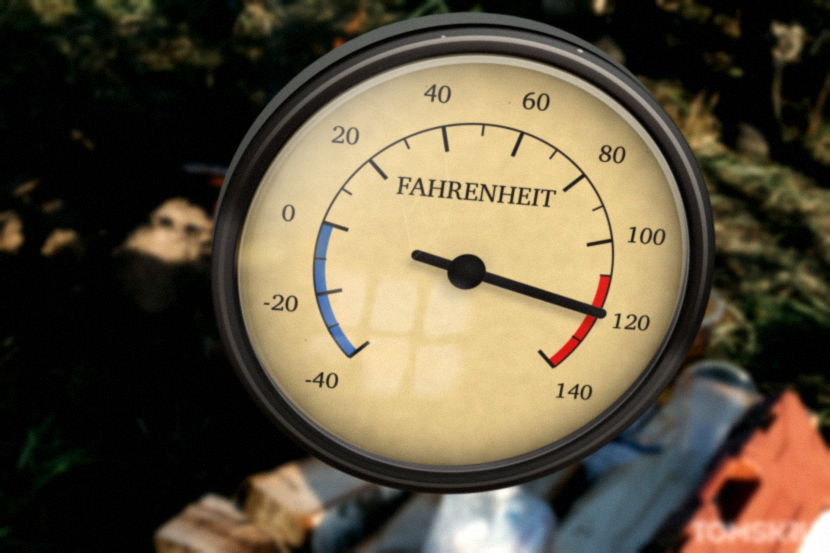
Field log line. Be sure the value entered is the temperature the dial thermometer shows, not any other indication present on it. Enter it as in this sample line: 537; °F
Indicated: 120; °F
